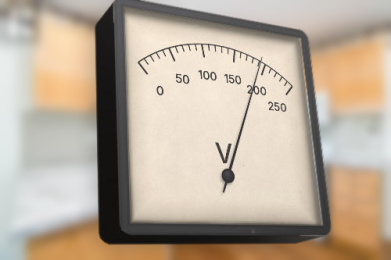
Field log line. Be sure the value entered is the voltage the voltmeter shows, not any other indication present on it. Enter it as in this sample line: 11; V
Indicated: 190; V
